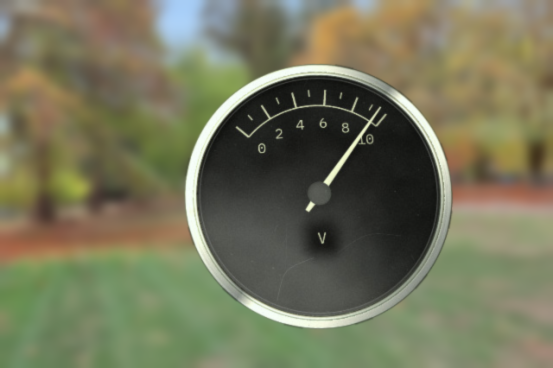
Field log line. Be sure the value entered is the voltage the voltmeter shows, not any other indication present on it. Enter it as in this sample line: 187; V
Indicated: 9.5; V
